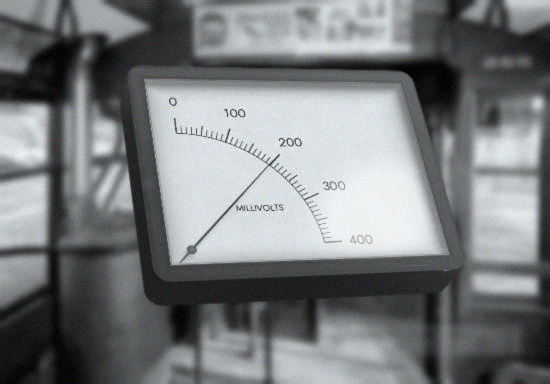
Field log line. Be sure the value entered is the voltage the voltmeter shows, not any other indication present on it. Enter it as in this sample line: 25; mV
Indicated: 200; mV
